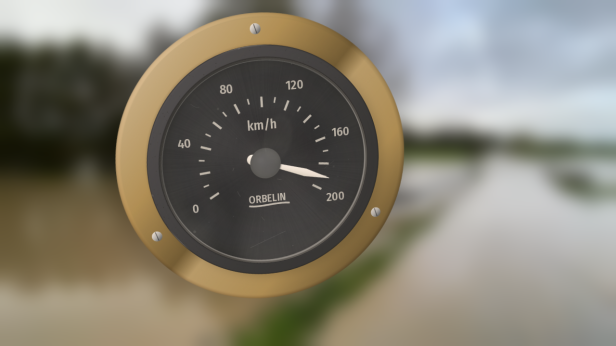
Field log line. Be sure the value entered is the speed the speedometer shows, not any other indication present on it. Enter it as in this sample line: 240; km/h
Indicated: 190; km/h
